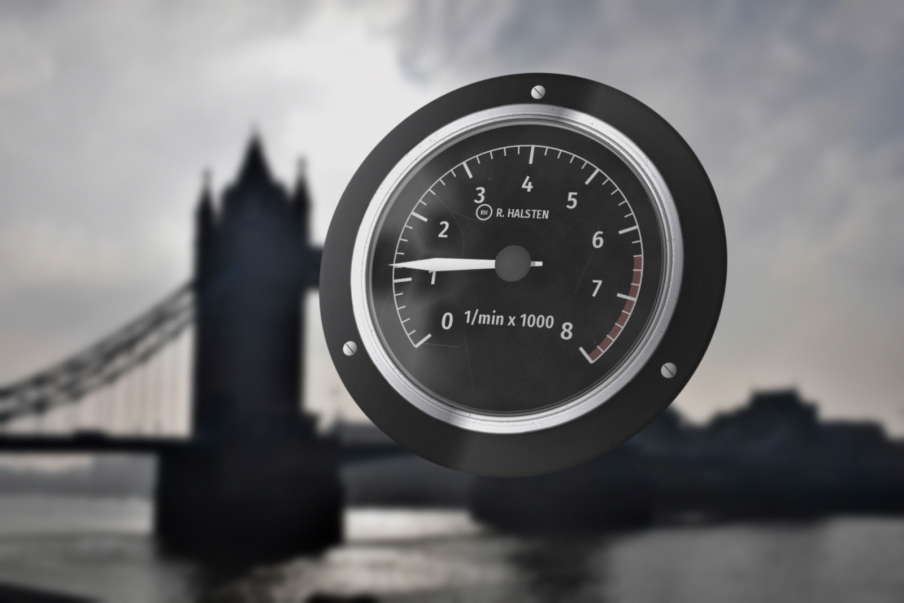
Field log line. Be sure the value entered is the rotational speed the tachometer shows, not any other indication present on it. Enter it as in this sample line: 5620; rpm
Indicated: 1200; rpm
